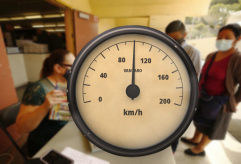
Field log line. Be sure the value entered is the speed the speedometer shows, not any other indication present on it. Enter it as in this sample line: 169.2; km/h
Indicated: 100; km/h
